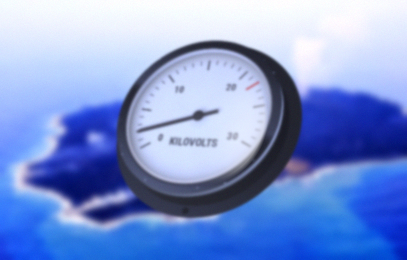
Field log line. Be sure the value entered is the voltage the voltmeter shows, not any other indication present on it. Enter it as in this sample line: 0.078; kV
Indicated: 2; kV
